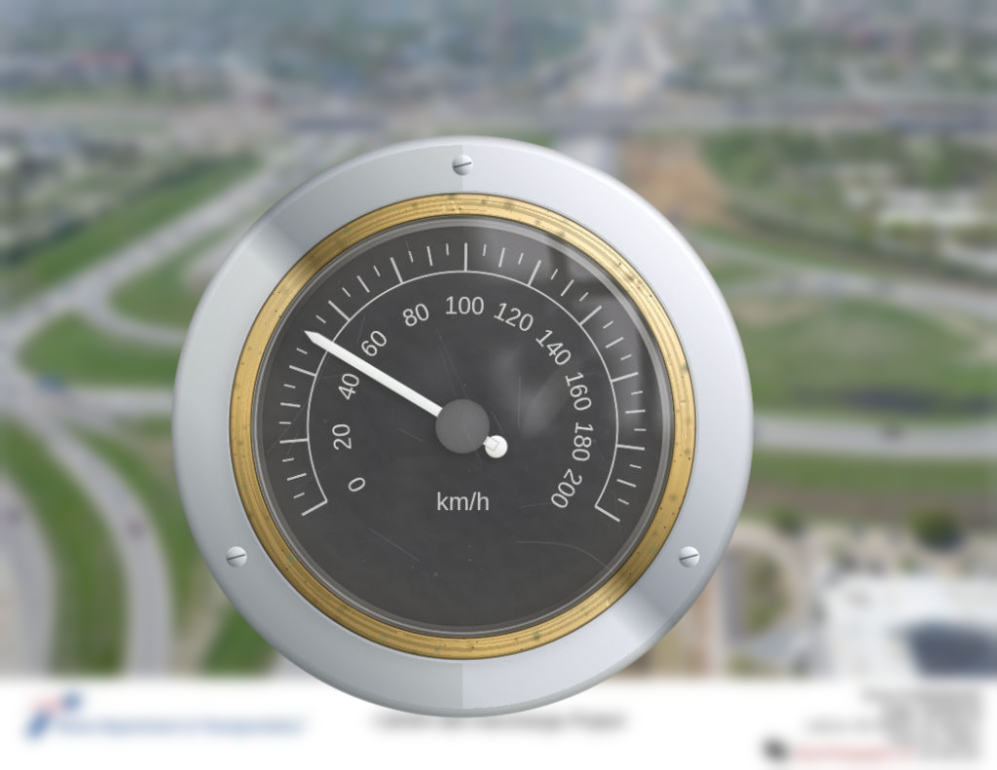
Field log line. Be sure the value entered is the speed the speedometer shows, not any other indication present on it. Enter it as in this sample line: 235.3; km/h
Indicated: 50; km/h
